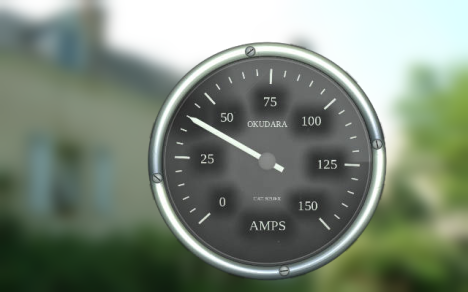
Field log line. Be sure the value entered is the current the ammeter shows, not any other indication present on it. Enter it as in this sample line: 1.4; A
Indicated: 40; A
